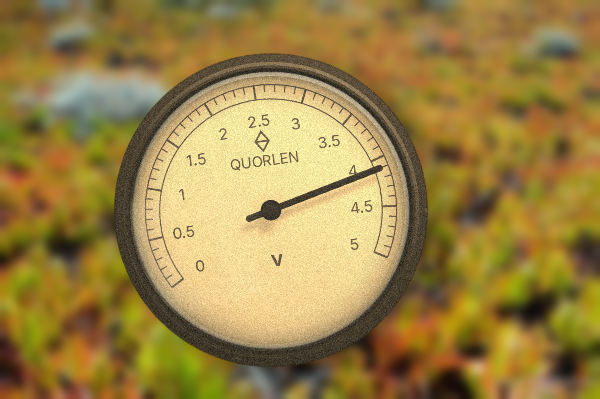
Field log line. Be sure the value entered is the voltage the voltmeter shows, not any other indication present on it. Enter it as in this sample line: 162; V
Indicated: 4.1; V
